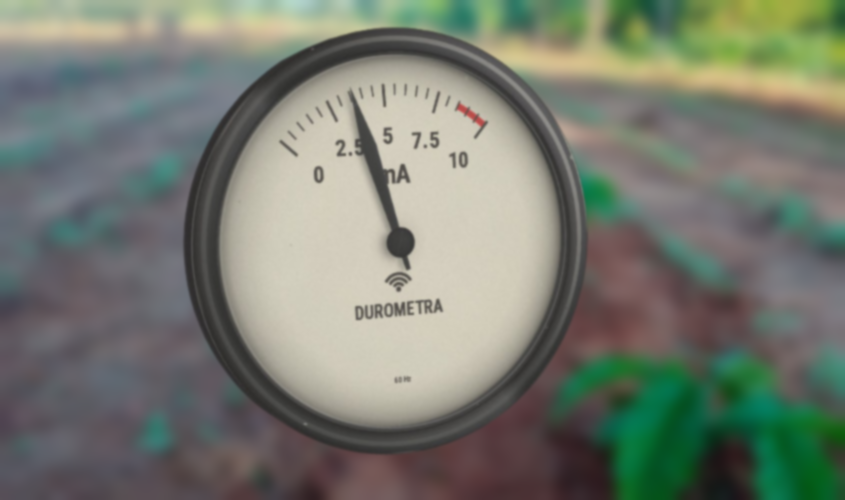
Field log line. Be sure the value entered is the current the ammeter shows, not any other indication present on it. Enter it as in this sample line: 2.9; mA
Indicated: 3.5; mA
